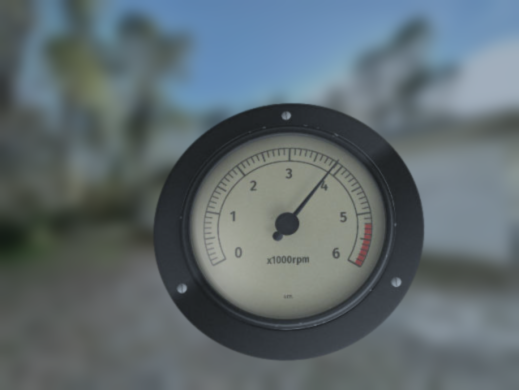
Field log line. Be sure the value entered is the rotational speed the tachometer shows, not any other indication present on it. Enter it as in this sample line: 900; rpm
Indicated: 3900; rpm
